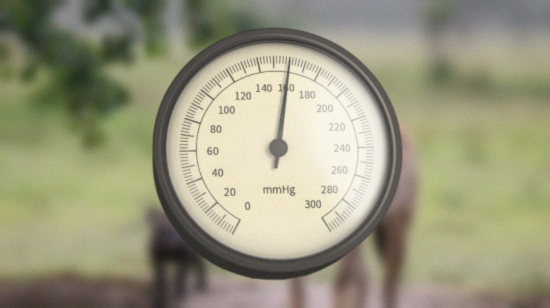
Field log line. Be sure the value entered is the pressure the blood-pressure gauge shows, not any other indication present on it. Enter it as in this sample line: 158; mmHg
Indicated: 160; mmHg
